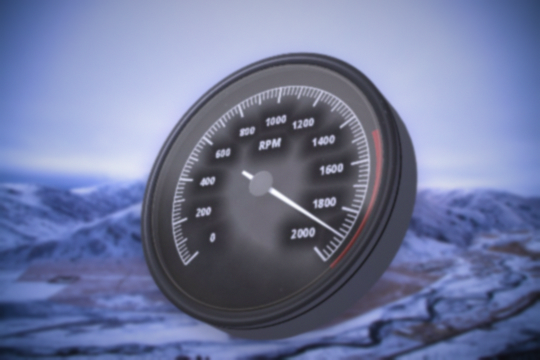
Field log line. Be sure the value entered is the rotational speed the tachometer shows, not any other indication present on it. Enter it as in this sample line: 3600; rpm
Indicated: 1900; rpm
